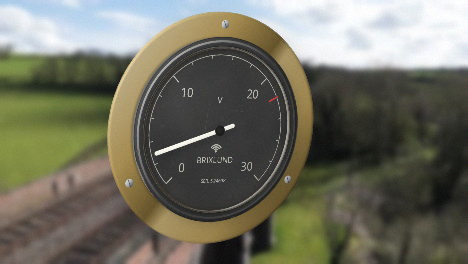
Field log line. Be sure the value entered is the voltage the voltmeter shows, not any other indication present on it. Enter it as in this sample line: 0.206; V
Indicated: 3; V
